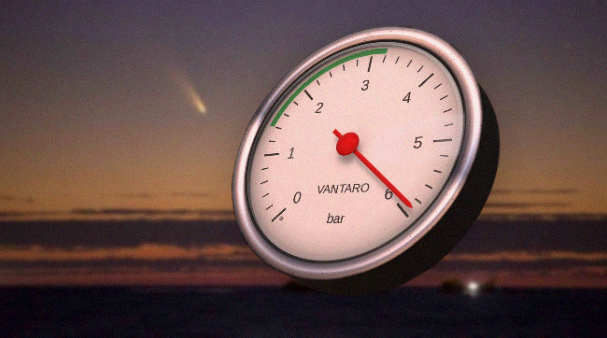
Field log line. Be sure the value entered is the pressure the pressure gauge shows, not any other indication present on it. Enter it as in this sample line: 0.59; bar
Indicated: 5.9; bar
